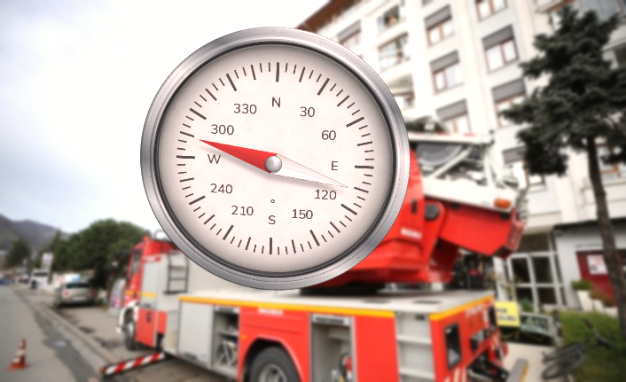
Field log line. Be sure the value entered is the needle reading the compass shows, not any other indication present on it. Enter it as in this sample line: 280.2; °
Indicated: 285; °
